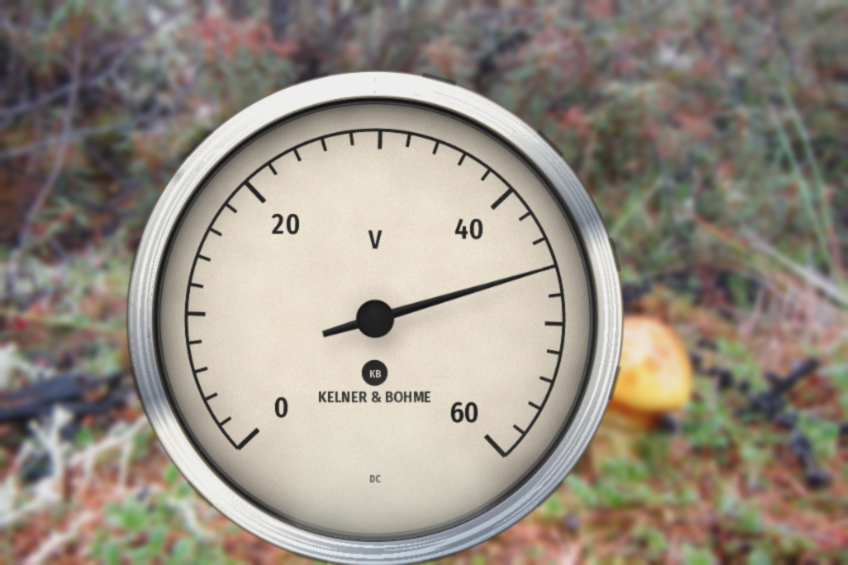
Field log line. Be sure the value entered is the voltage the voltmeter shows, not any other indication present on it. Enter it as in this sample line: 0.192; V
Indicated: 46; V
